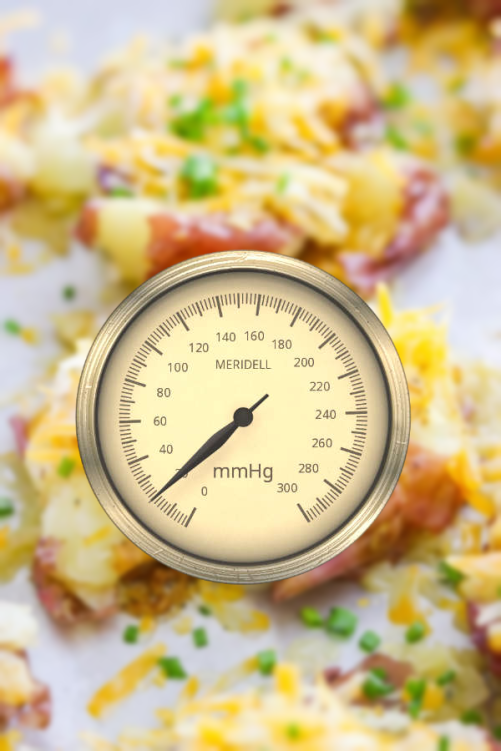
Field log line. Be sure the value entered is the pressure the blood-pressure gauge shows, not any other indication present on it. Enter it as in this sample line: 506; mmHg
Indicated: 20; mmHg
